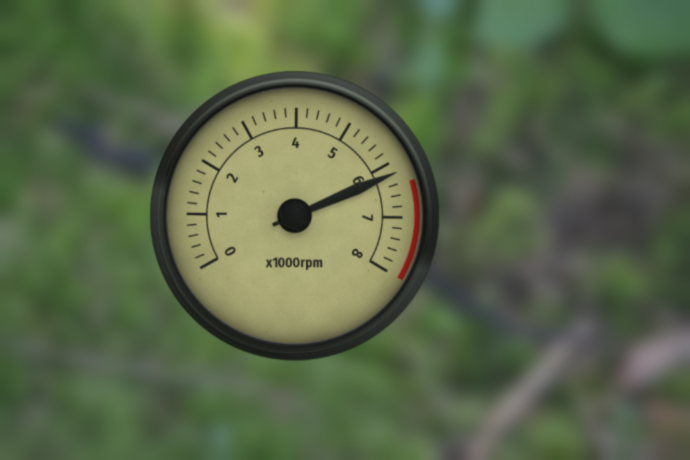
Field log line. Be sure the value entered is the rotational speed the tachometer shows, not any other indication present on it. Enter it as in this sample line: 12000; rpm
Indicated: 6200; rpm
